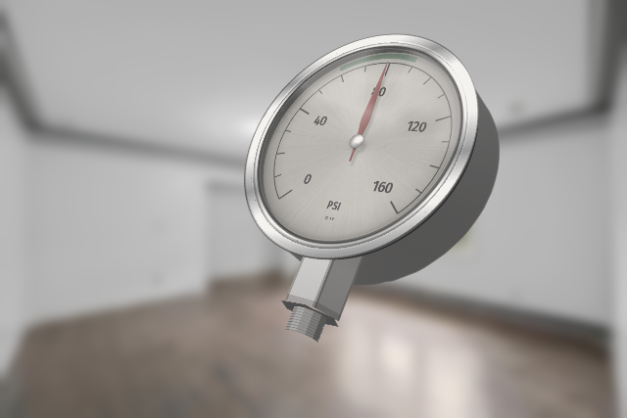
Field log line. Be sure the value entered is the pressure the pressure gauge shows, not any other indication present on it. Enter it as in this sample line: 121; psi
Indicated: 80; psi
